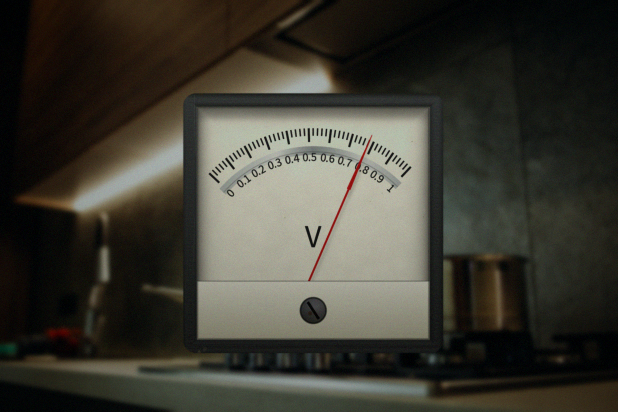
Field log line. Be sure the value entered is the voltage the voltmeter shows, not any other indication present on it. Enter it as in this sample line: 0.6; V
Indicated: 0.78; V
